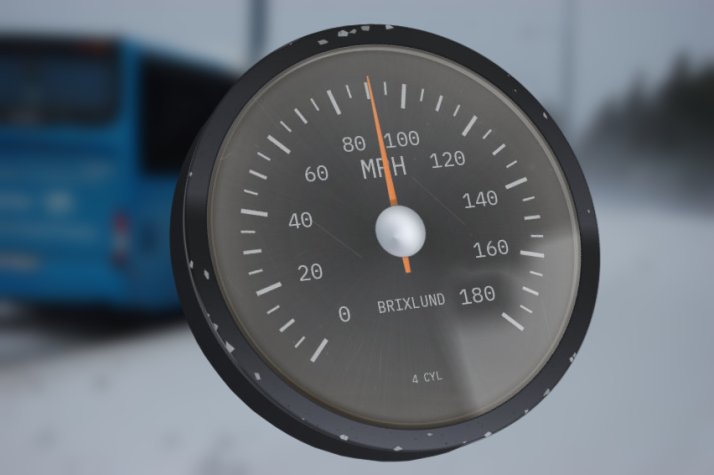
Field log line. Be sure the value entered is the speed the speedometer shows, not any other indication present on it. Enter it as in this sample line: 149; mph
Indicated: 90; mph
